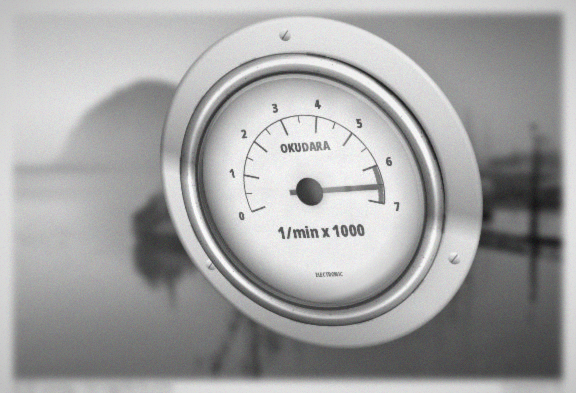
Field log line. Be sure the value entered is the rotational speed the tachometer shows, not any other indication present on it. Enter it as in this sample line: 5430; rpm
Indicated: 6500; rpm
